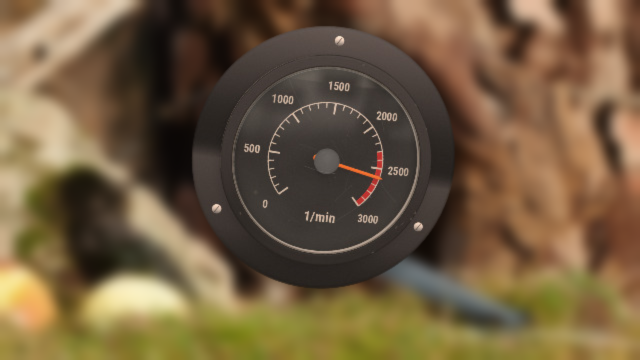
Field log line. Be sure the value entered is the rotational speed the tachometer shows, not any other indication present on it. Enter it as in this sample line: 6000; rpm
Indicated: 2600; rpm
